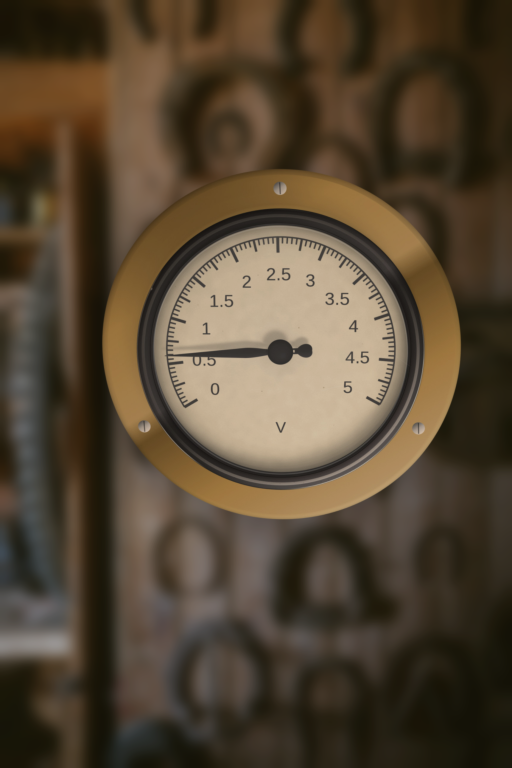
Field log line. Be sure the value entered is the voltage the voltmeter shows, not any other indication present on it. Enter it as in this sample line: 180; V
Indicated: 0.6; V
